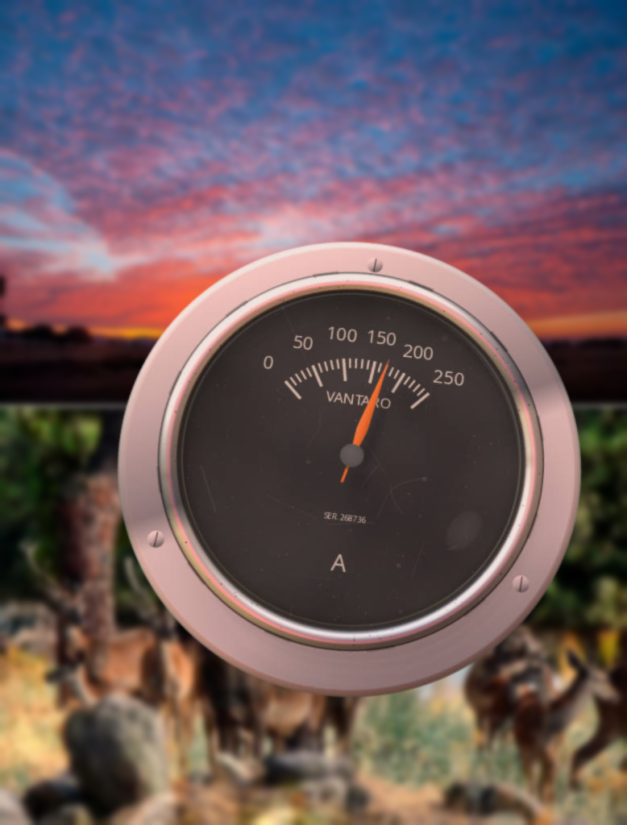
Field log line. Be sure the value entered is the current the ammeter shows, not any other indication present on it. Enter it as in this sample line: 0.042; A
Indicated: 170; A
